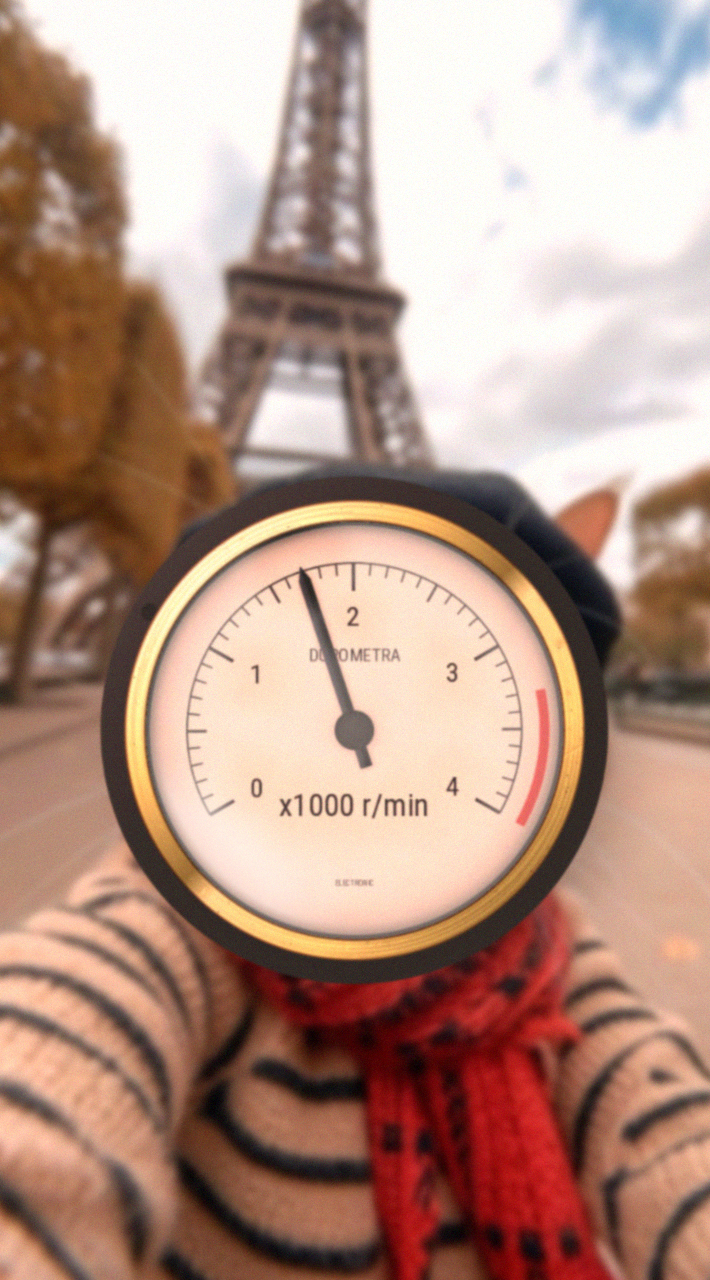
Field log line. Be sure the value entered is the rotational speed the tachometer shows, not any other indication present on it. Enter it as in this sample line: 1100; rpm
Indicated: 1700; rpm
